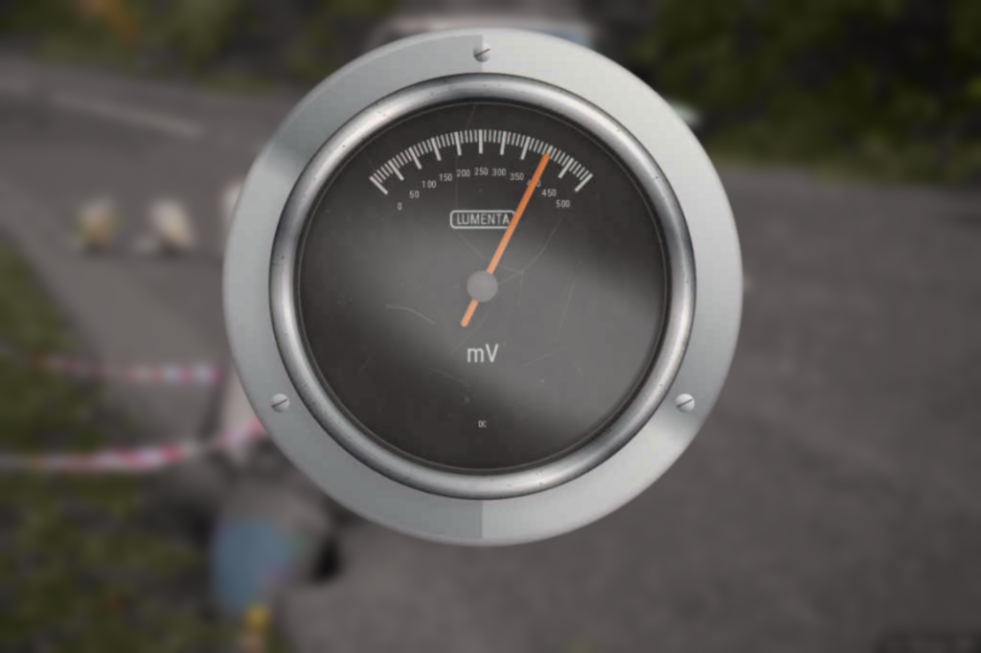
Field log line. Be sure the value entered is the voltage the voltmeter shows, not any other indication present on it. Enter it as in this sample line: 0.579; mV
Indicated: 400; mV
